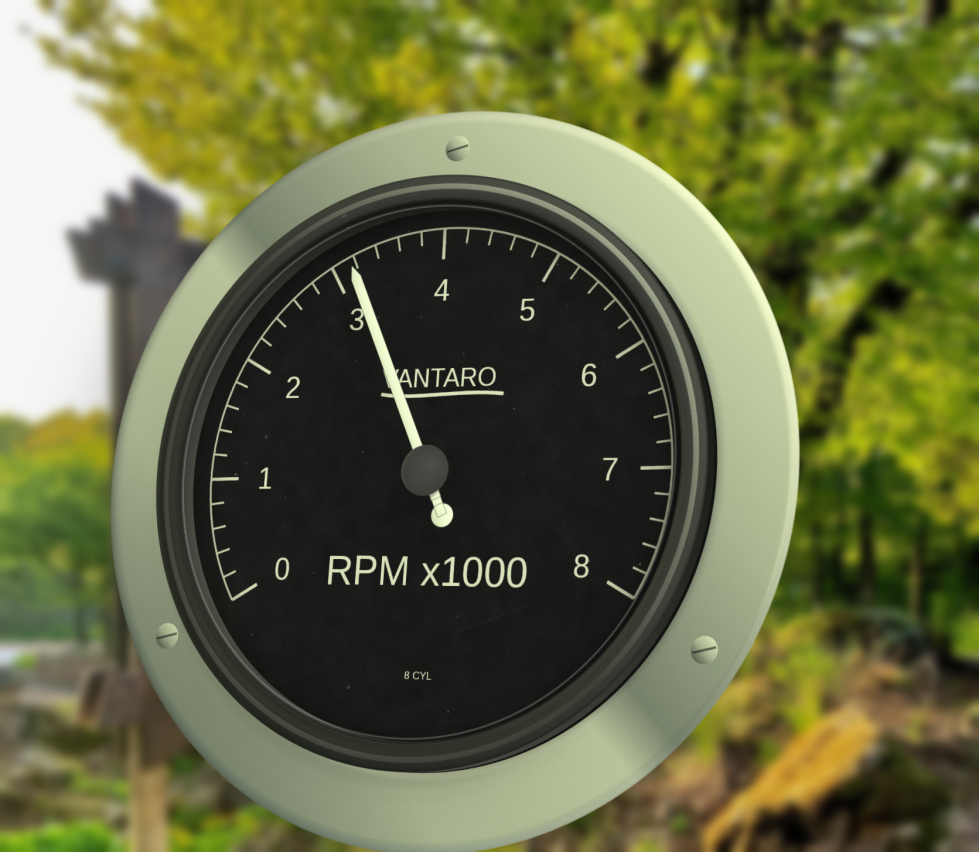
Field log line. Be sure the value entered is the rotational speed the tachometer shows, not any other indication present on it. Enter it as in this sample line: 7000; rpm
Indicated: 3200; rpm
